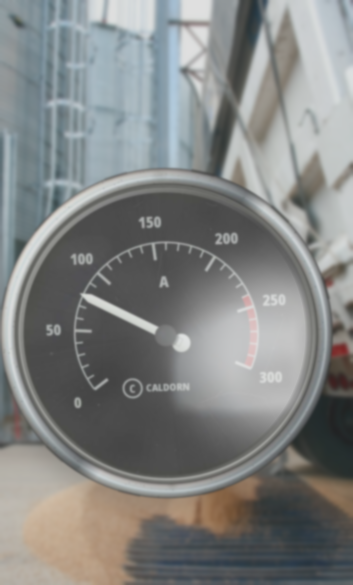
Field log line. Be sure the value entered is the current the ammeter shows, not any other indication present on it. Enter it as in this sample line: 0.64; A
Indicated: 80; A
